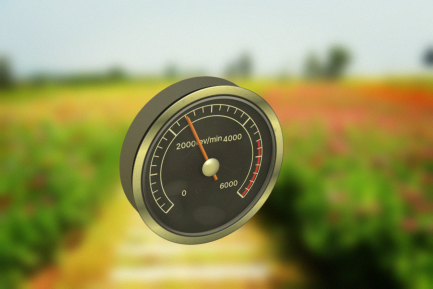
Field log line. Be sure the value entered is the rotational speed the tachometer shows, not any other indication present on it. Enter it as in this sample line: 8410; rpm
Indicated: 2400; rpm
